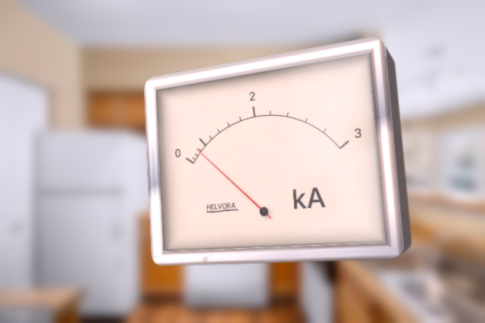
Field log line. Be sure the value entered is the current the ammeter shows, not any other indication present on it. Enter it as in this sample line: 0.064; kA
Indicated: 0.8; kA
